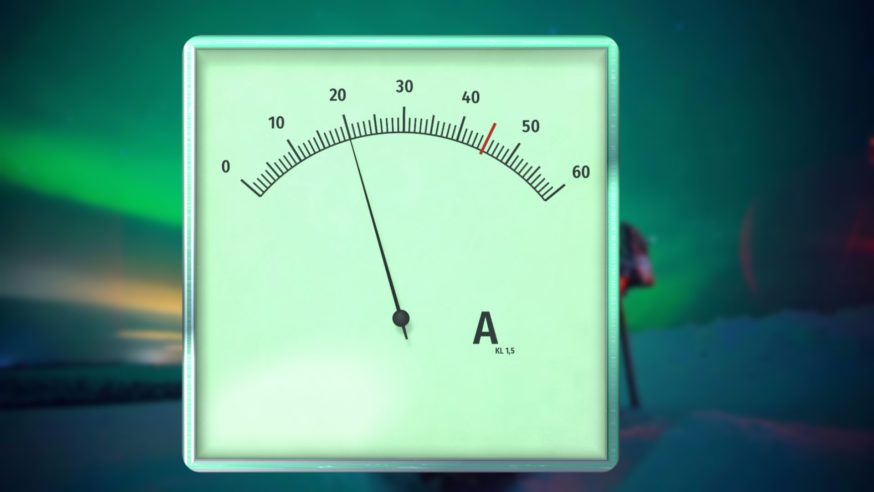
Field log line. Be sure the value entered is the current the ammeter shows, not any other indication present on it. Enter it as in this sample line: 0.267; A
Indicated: 20; A
